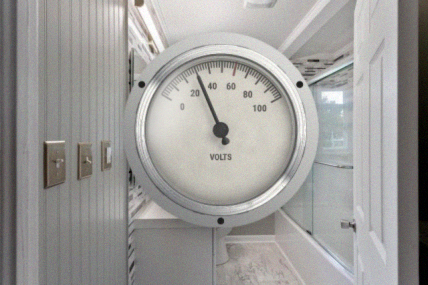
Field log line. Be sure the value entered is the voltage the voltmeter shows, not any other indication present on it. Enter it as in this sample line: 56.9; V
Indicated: 30; V
